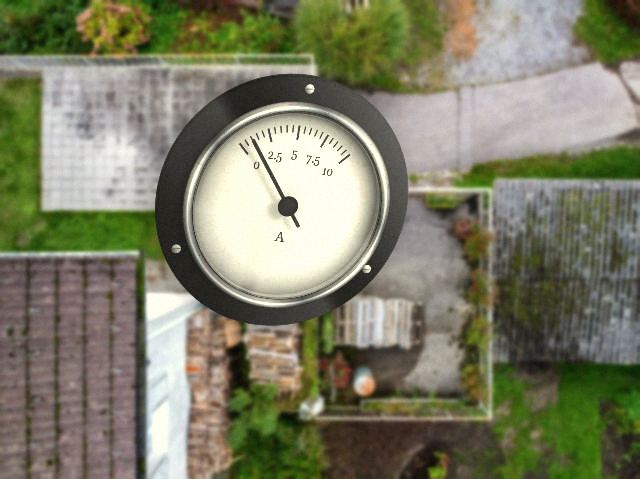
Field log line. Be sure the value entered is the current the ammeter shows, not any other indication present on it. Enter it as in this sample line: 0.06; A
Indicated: 1; A
